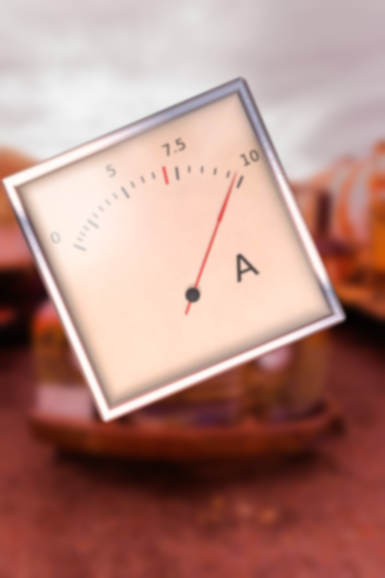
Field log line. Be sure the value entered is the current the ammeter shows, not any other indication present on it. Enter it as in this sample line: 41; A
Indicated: 9.75; A
